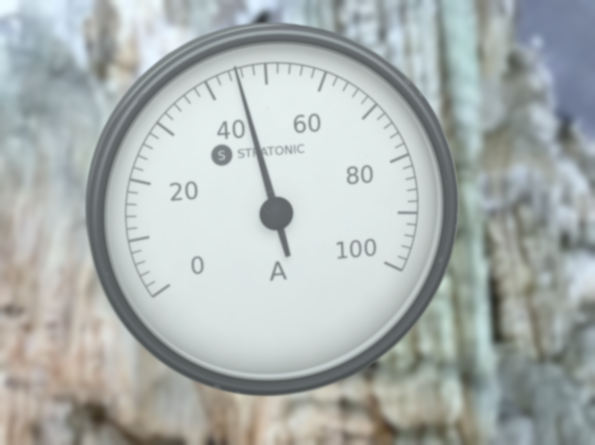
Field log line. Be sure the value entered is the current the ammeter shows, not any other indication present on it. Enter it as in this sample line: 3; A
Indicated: 45; A
